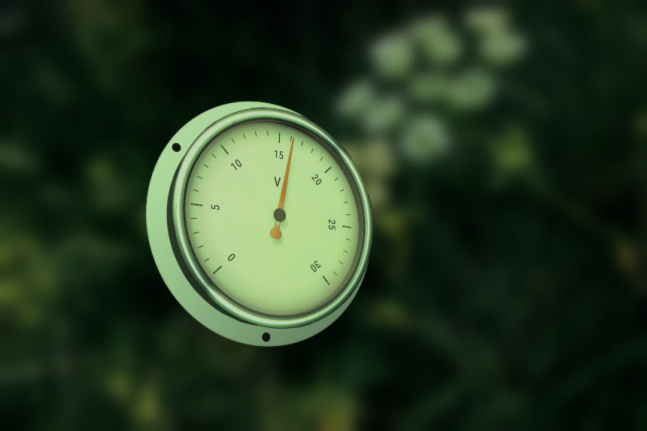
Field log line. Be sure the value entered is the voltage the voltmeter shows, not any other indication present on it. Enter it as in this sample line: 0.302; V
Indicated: 16; V
